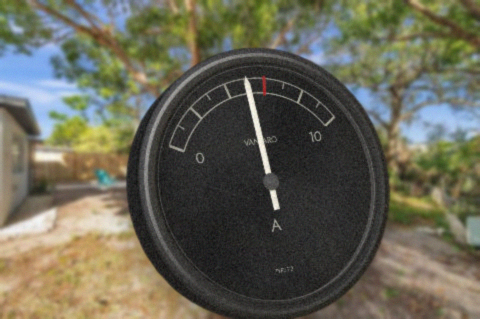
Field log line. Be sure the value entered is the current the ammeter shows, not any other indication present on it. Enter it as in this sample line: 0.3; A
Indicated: 5; A
